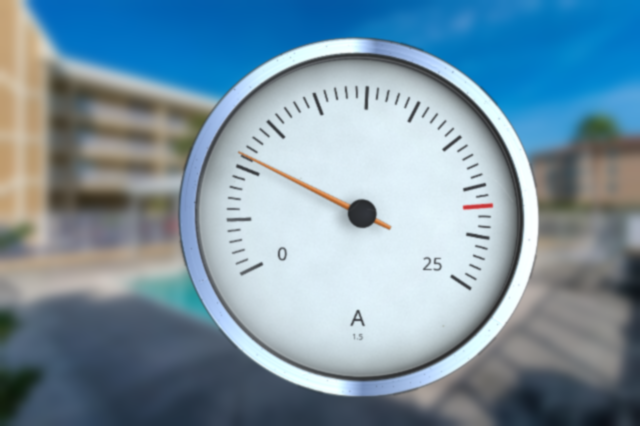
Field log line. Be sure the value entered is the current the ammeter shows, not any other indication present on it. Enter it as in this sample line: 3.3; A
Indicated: 5.5; A
